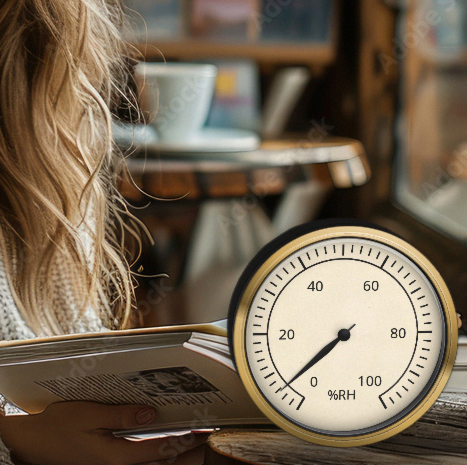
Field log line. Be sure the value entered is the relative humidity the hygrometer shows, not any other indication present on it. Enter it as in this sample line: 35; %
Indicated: 6; %
